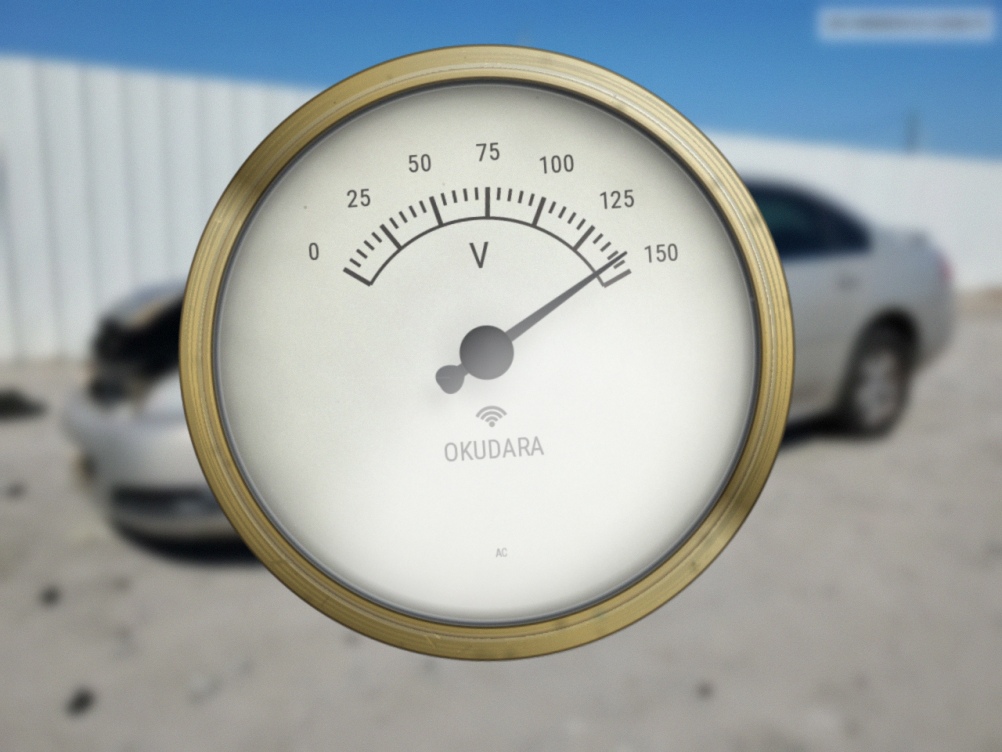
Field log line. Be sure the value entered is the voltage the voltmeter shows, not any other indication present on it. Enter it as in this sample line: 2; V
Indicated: 142.5; V
